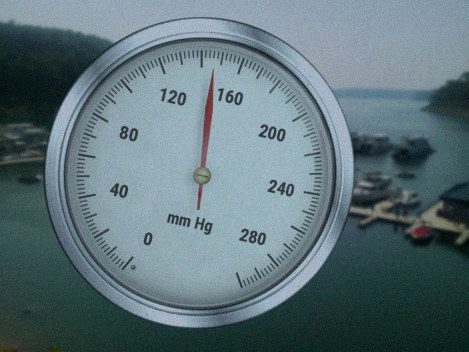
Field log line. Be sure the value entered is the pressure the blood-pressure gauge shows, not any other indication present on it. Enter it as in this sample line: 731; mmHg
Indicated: 146; mmHg
